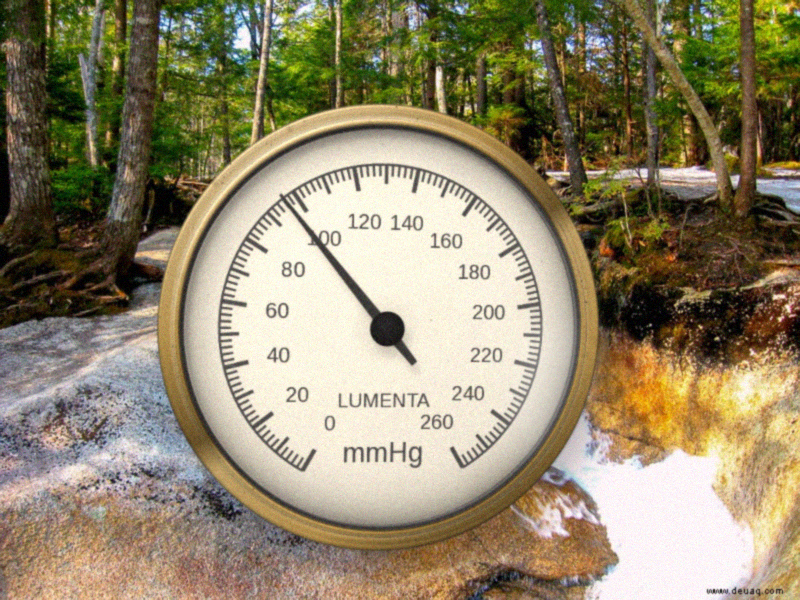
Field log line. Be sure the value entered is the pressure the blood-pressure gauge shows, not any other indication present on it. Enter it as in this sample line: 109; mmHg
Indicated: 96; mmHg
